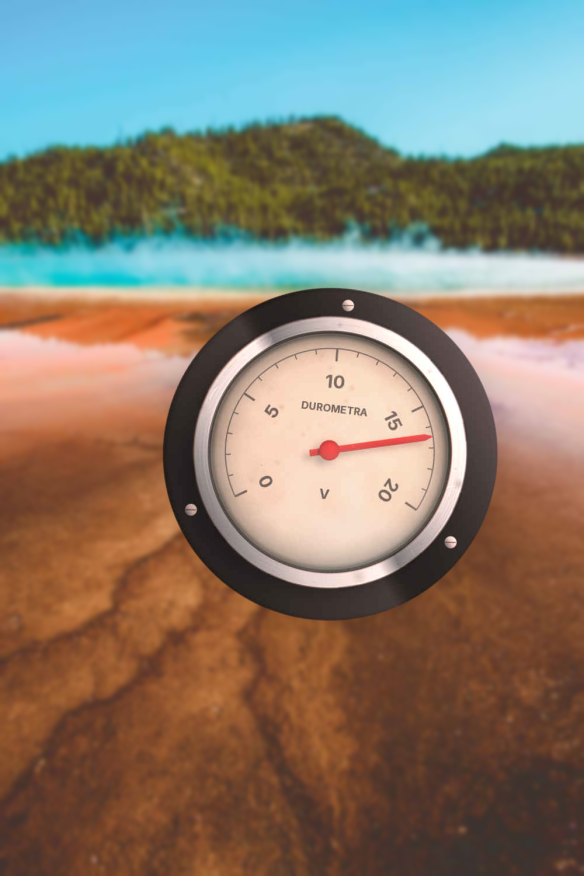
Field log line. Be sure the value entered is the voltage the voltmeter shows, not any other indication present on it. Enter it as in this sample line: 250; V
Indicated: 16.5; V
